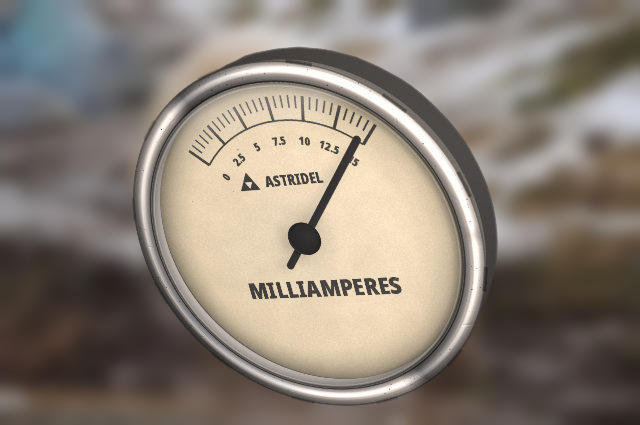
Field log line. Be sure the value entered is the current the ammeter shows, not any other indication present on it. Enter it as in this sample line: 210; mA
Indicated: 14.5; mA
